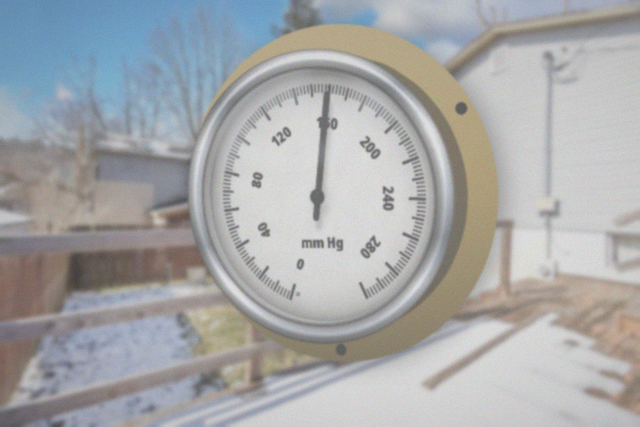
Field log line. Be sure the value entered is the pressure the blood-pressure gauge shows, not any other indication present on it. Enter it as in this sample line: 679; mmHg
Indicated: 160; mmHg
